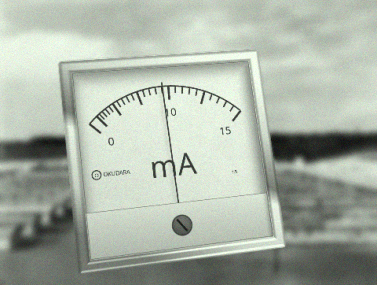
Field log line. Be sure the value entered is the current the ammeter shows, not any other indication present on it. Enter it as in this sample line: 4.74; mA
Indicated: 9.5; mA
